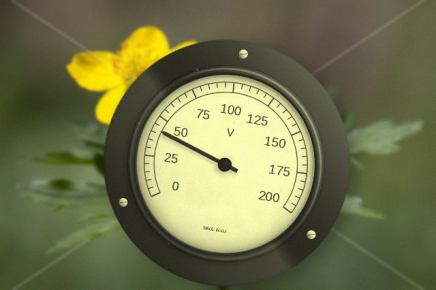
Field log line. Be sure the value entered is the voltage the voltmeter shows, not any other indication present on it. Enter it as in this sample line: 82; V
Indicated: 42.5; V
